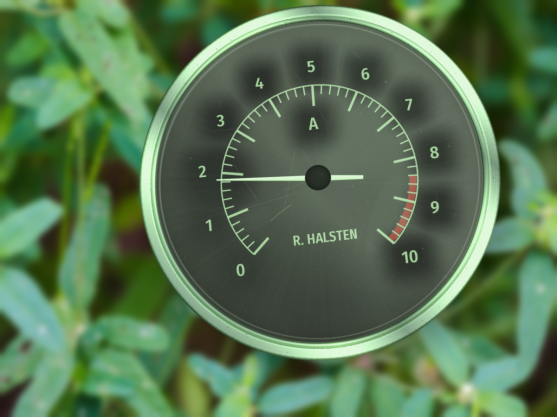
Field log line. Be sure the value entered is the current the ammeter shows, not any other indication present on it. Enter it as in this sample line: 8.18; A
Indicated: 1.8; A
